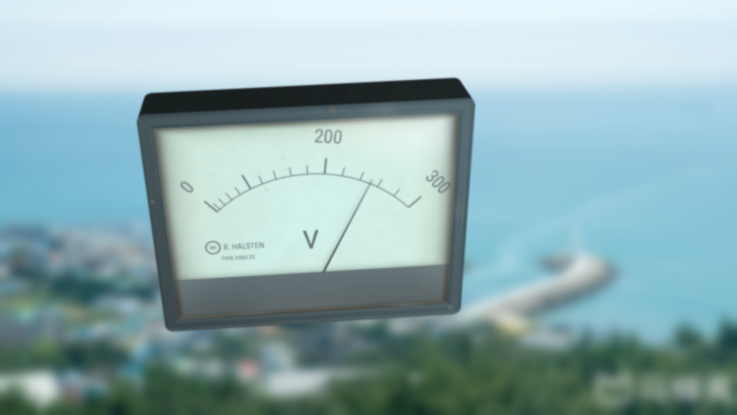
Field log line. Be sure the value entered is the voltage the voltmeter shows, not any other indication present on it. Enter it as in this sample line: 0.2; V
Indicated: 250; V
